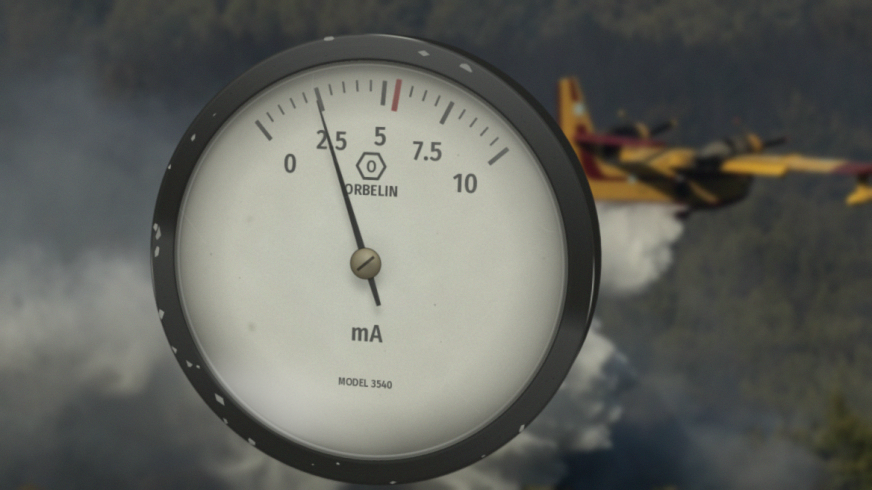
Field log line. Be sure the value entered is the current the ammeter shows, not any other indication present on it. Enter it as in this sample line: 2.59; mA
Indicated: 2.5; mA
